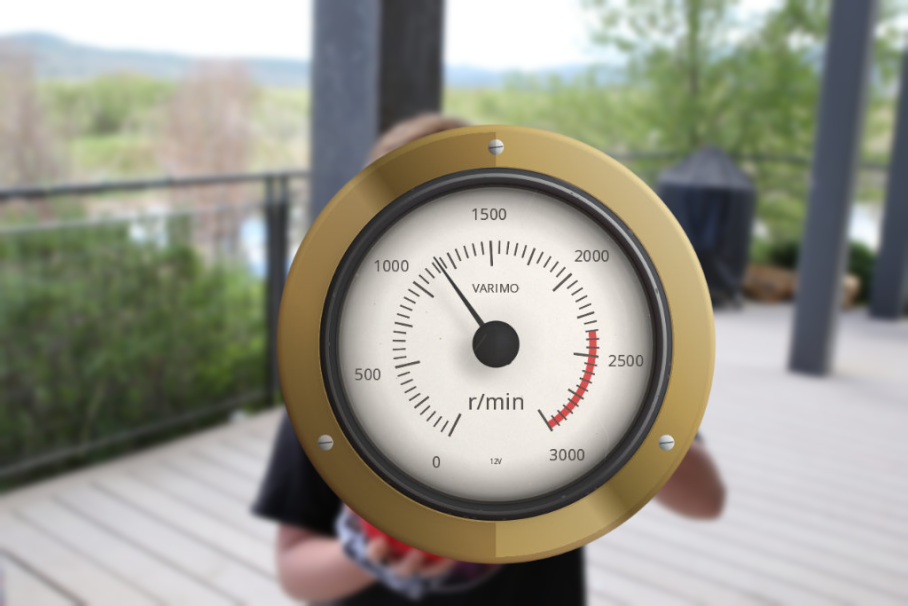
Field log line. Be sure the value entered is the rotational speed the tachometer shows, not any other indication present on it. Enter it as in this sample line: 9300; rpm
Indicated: 1175; rpm
